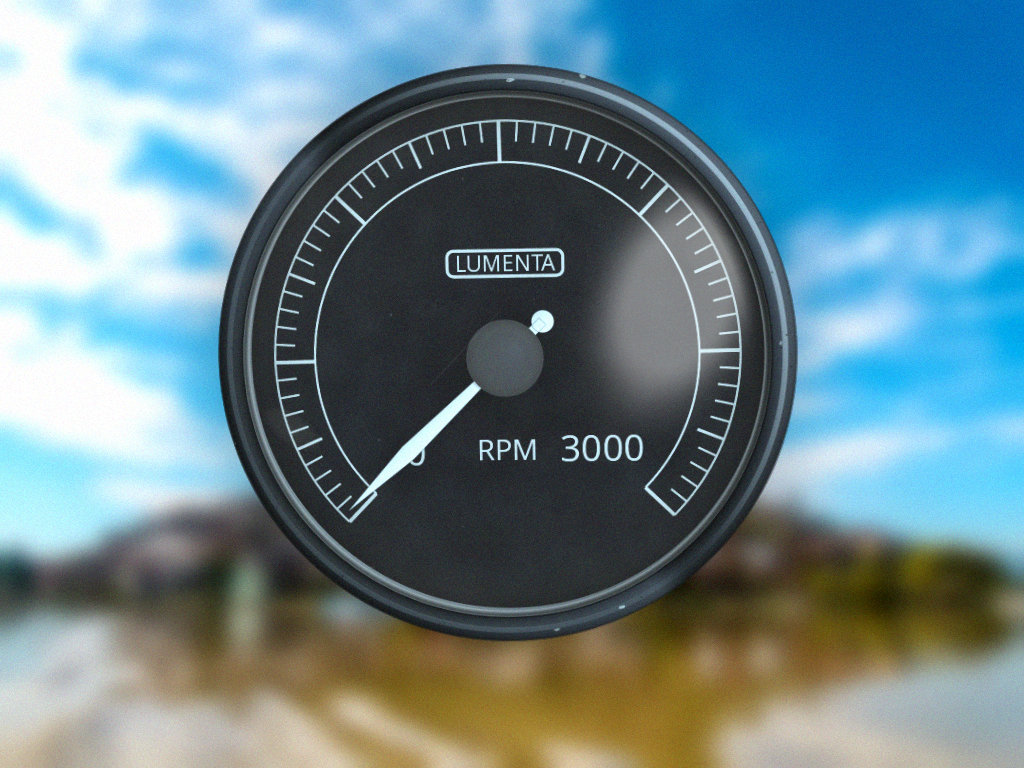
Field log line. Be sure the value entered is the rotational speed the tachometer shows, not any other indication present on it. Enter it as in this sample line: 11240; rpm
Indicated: 25; rpm
